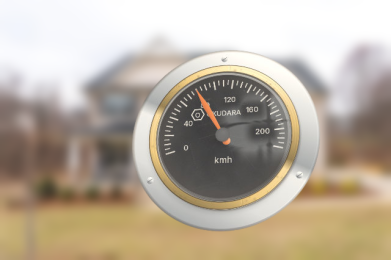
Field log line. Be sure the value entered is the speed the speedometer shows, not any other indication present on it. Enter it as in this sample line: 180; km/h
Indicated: 80; km/h
